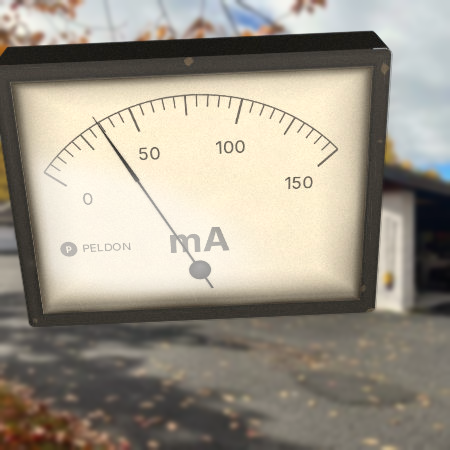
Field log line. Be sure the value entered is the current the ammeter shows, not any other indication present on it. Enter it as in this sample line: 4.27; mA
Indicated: 35; mA
